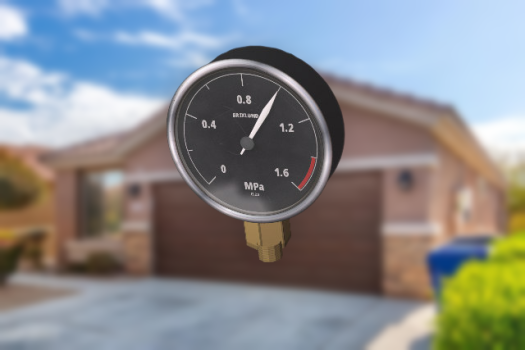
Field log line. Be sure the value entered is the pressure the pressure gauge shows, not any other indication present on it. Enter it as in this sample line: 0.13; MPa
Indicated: 1; MPa
